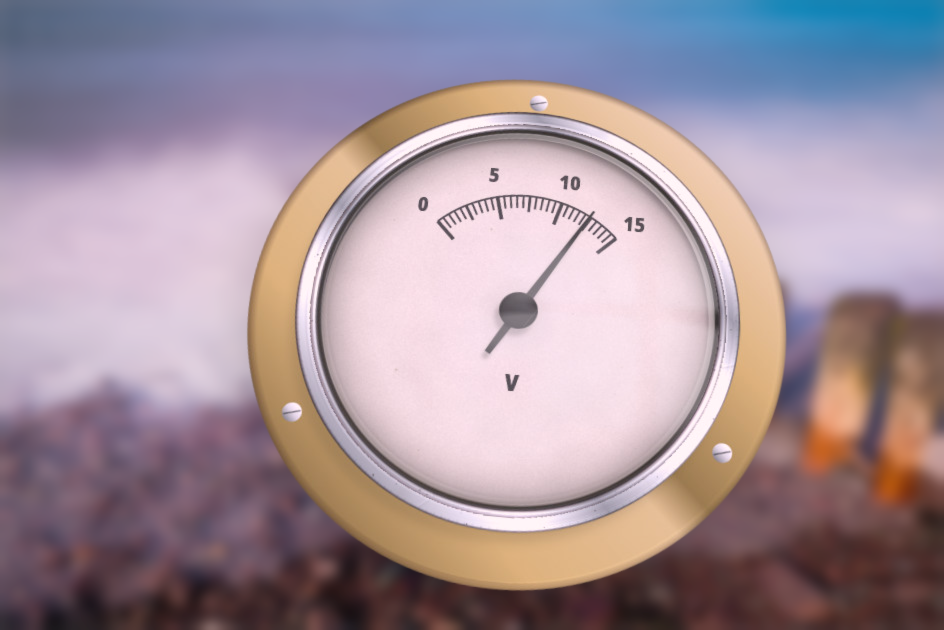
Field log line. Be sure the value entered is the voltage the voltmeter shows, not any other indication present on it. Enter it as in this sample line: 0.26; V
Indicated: 12.5; V
